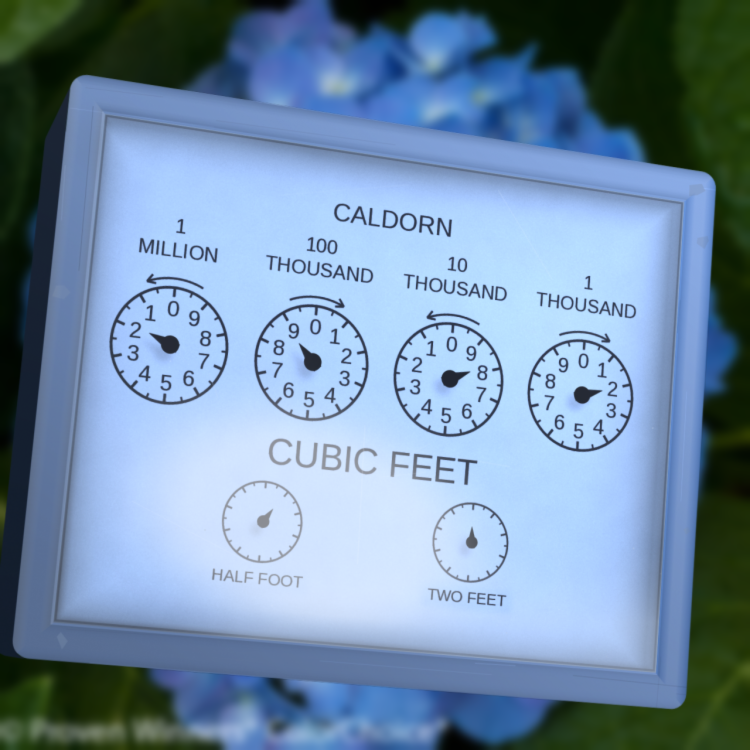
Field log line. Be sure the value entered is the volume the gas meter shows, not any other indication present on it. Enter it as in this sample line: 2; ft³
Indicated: 188200; ft³
